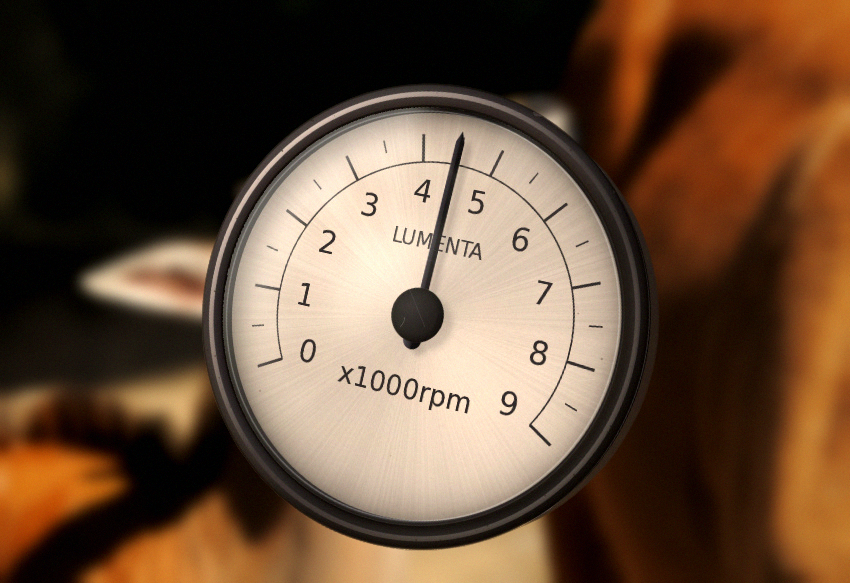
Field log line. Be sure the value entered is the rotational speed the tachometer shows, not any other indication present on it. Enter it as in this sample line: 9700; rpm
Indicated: 4500; rpm
